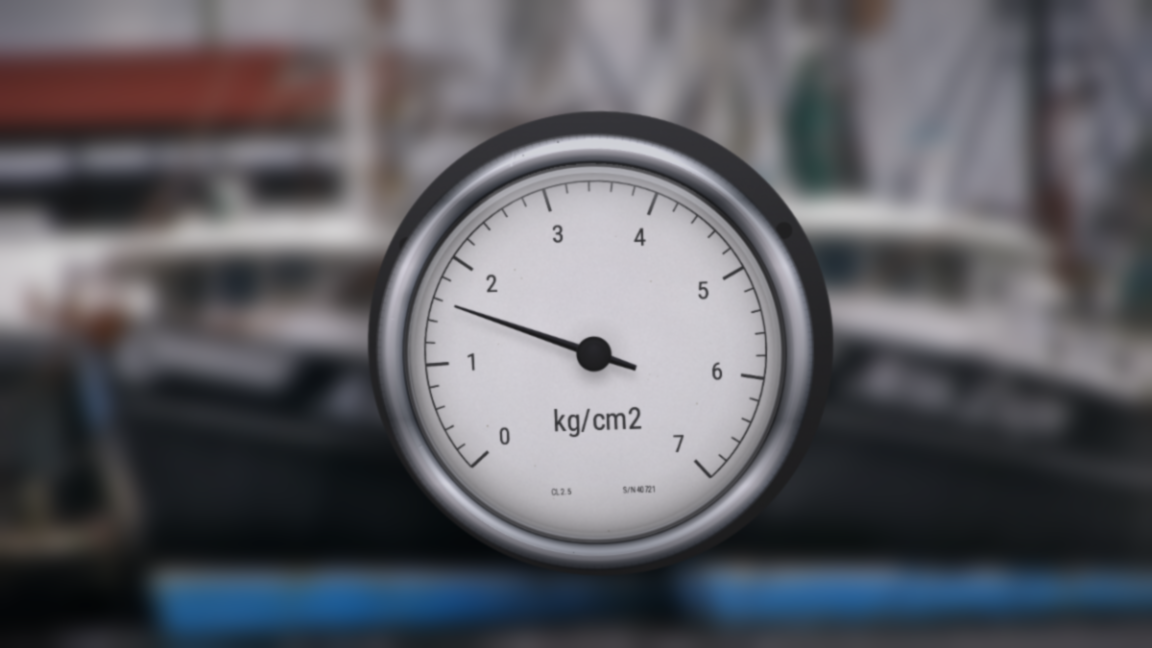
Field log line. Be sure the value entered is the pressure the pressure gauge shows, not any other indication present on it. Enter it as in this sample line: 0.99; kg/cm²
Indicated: 1.6; kg/cm²
